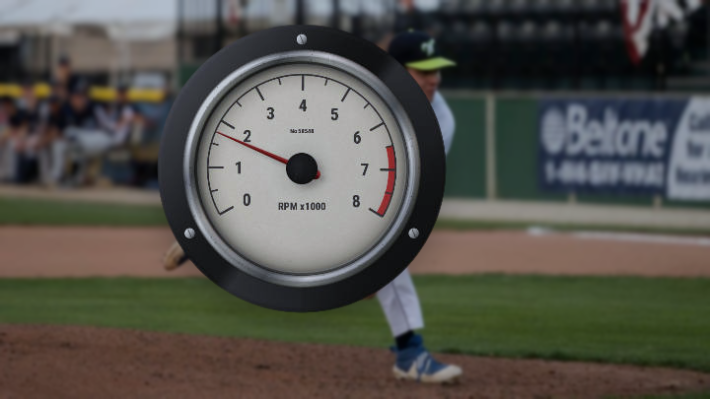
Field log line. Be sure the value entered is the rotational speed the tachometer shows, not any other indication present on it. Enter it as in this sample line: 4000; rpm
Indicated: 1750; rpm
